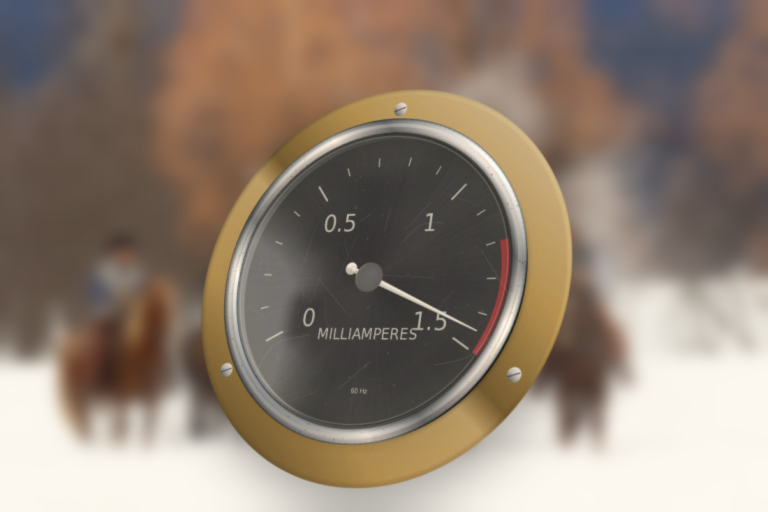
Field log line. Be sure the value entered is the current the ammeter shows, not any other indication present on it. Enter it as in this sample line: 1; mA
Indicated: 1.45; mA
